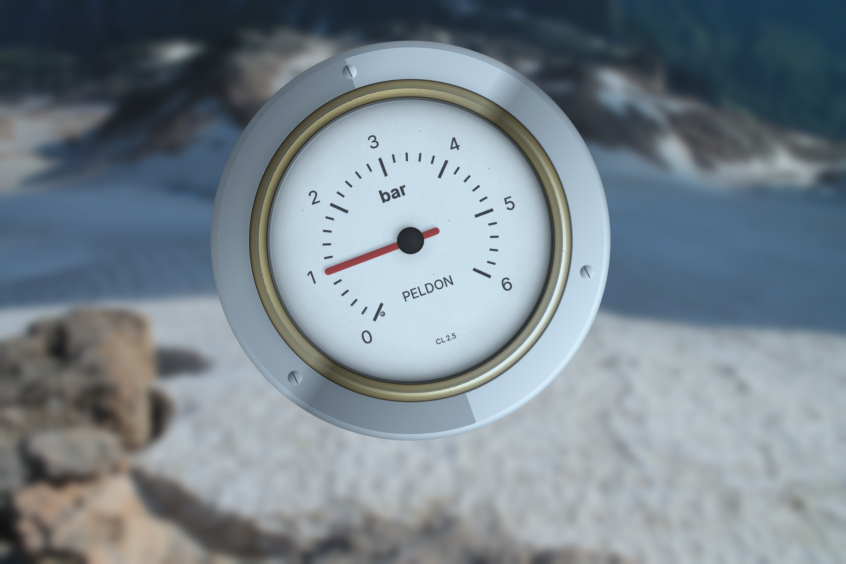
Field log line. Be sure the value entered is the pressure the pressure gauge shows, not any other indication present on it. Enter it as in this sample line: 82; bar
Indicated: 1; bar
